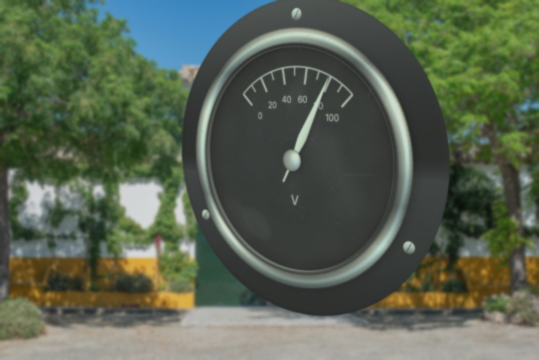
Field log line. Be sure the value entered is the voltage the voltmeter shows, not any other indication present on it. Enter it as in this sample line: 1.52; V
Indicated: 80; V
